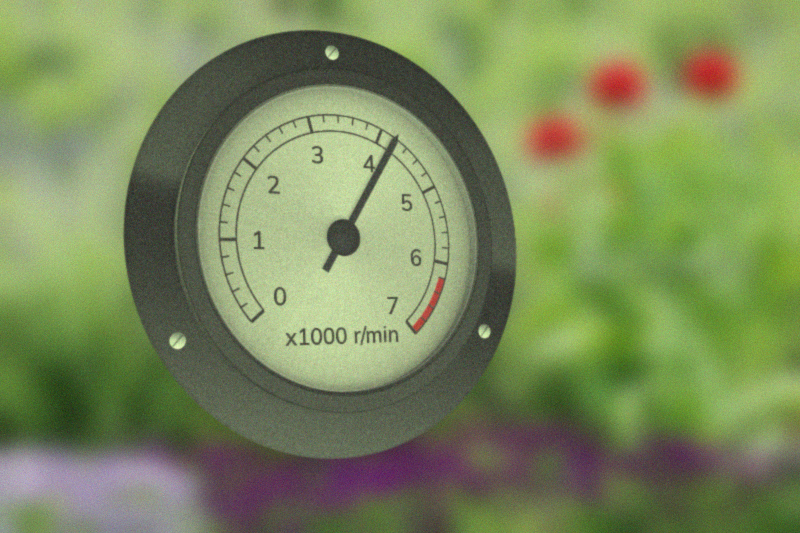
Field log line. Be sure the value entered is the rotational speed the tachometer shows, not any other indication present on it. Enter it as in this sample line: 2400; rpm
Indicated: 4200; rpm
